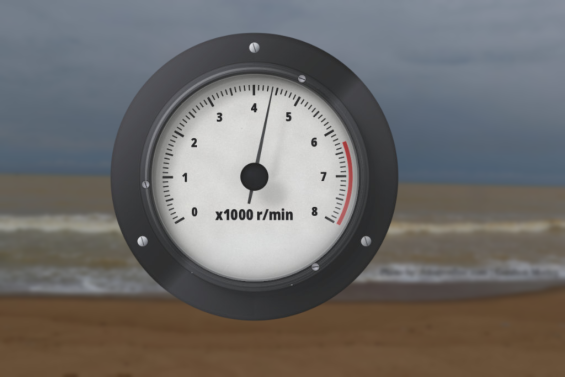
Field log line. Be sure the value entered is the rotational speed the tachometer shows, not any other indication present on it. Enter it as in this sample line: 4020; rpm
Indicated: 4400; rpm
